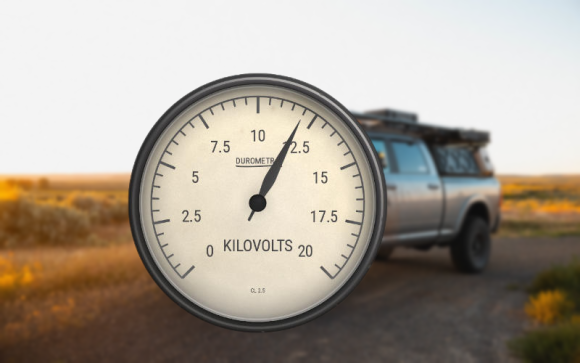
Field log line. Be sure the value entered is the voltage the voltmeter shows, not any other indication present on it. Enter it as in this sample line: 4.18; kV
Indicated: 12; kV
